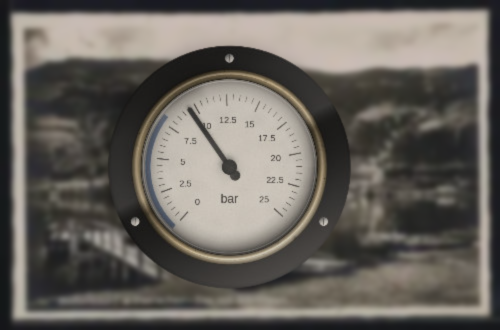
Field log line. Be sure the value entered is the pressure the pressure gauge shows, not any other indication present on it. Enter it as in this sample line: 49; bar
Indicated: 9.5; bar
